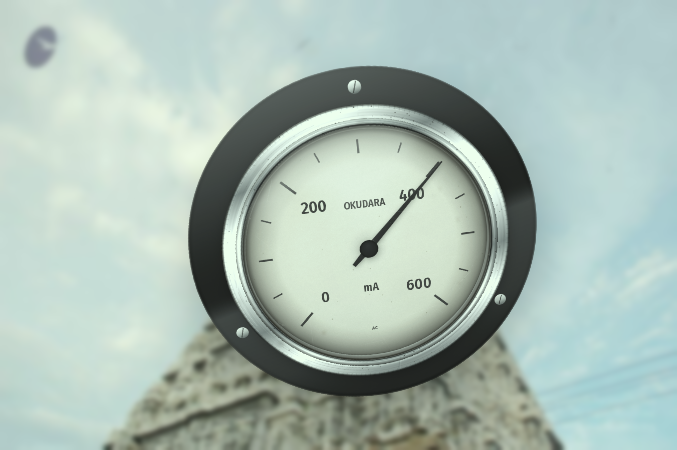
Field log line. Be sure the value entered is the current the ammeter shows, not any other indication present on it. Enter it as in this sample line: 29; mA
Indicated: 400; mA
